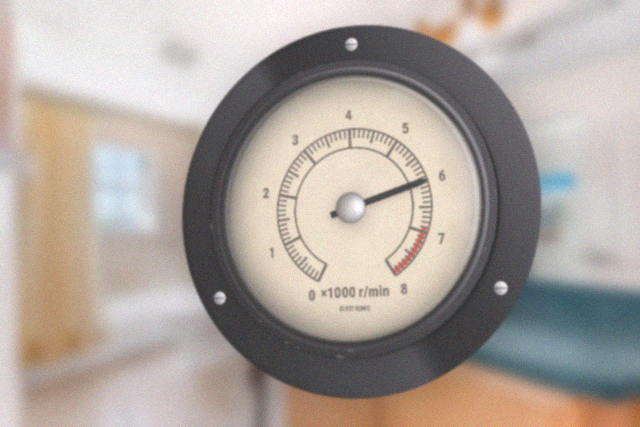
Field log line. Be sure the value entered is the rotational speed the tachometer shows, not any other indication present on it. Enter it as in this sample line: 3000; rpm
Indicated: 6000; rpm
